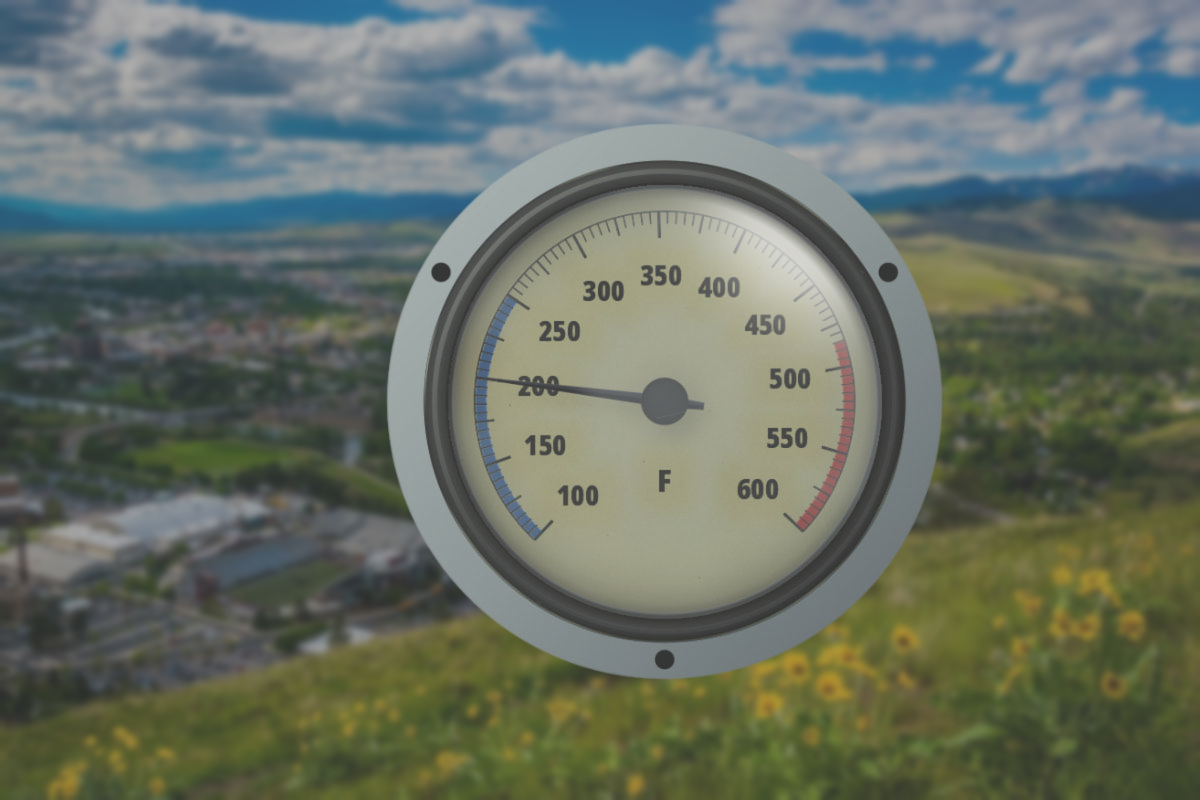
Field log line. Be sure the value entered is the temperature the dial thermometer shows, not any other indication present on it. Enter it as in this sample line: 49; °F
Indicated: 200; °F
